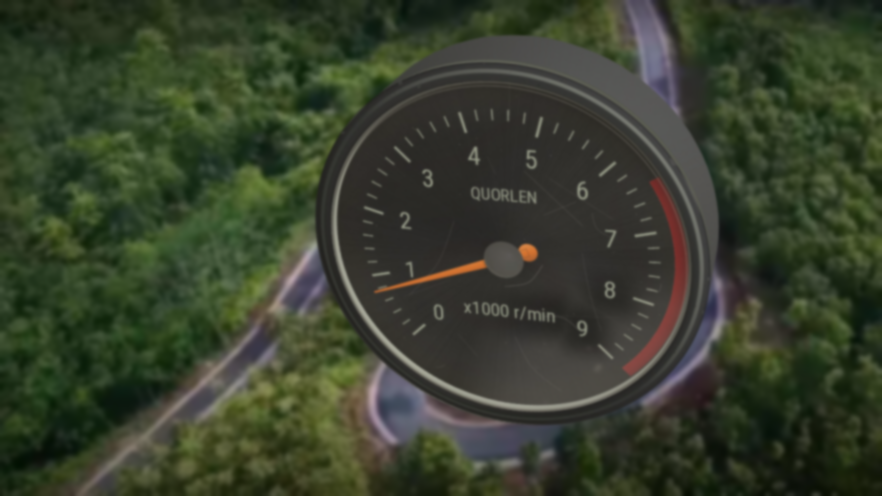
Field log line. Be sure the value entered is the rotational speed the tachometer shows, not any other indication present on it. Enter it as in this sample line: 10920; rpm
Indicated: 800; rpm
